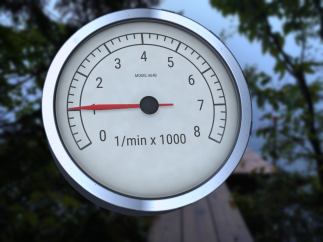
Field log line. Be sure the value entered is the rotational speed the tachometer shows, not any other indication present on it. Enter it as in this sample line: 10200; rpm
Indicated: 1000; rpm
